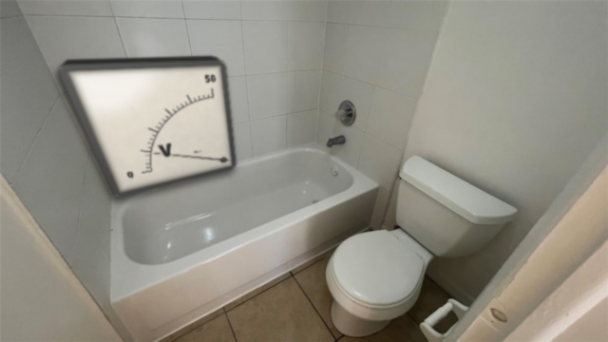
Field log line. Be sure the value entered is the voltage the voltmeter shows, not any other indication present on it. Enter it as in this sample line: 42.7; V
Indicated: 10; V
